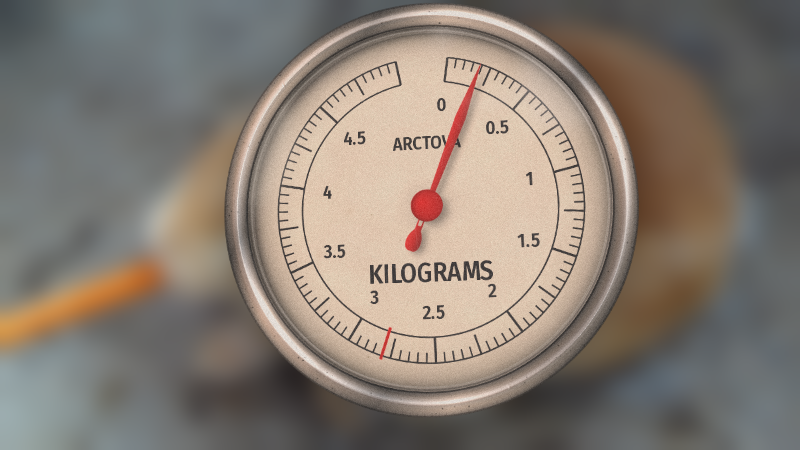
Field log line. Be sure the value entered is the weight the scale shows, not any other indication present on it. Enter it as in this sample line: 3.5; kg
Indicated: 0.2; kg
